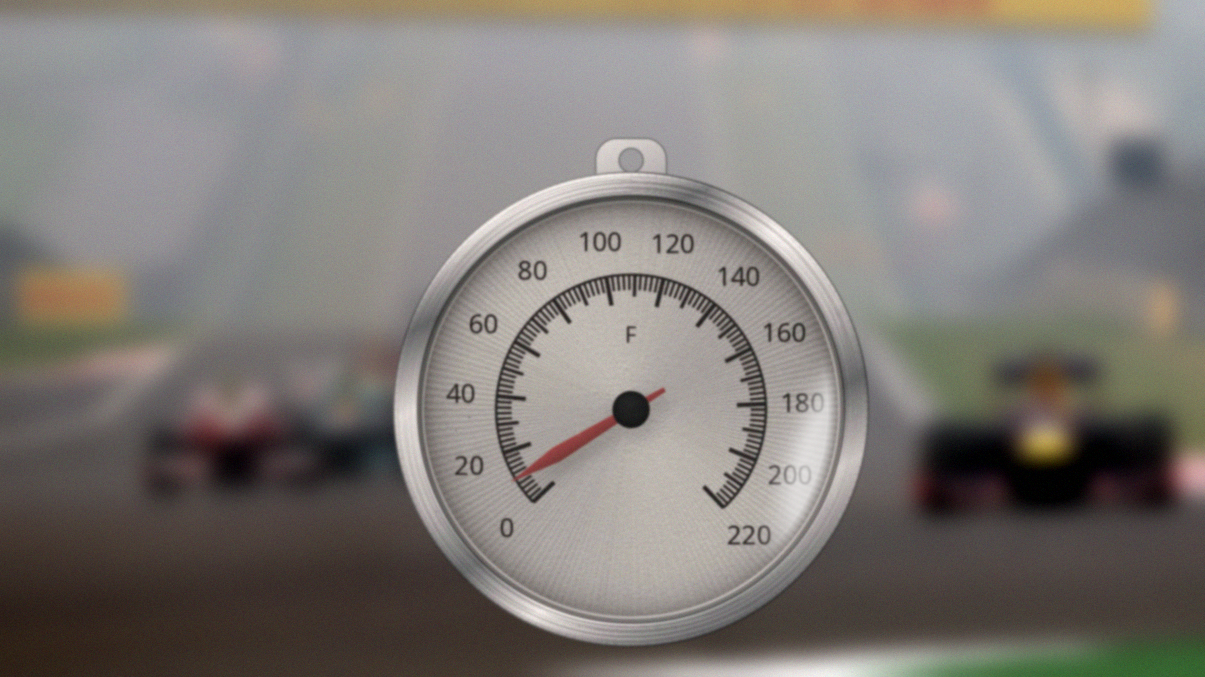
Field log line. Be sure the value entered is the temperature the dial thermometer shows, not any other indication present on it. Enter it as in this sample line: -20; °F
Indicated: 10; °F
